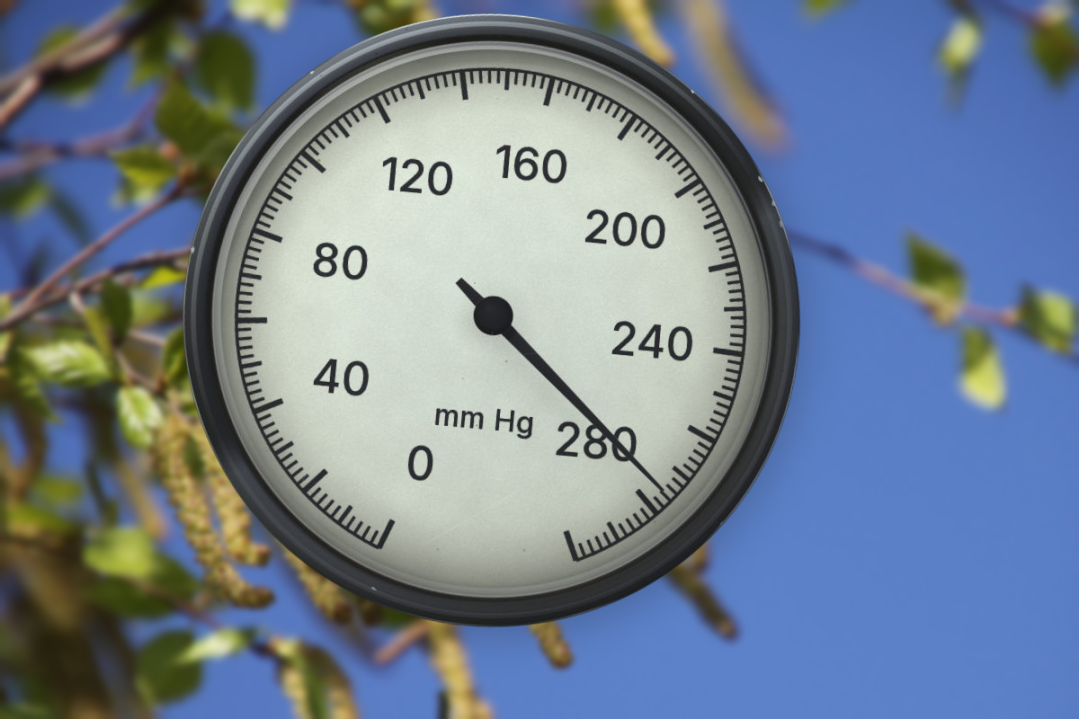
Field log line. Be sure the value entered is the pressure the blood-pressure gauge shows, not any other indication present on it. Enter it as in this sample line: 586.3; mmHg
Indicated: 276; mmHg
